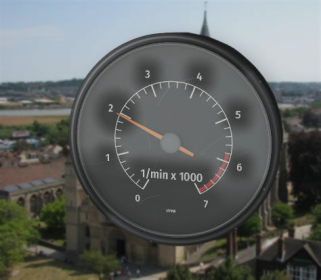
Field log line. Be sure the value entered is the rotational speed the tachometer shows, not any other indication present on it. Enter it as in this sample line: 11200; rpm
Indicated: 2000; rpm
